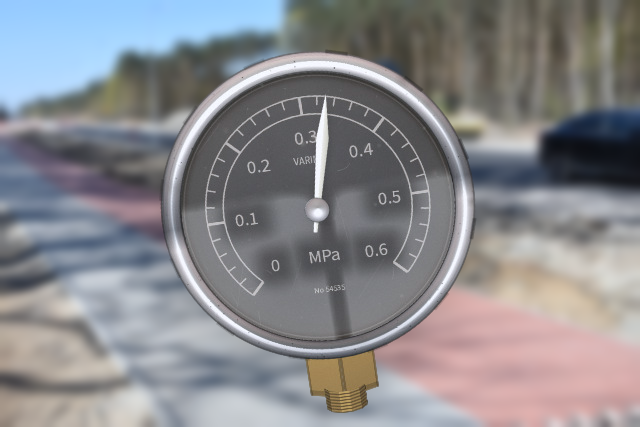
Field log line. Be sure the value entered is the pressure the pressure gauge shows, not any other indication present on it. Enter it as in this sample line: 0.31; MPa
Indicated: 0.33; MPa
